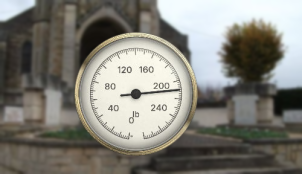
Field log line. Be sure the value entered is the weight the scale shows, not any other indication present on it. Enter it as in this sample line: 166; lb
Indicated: 210; lb
